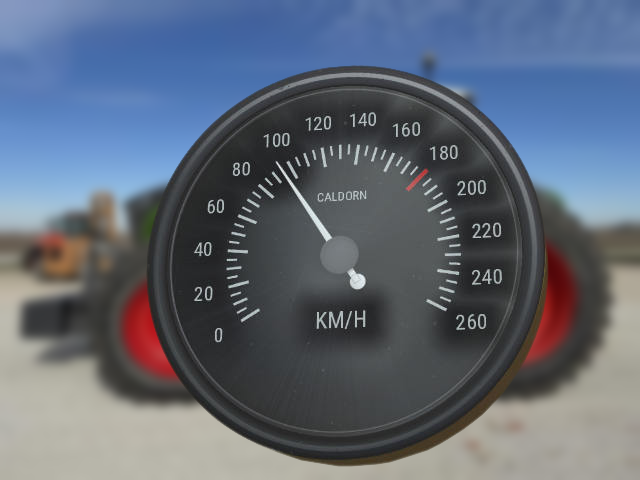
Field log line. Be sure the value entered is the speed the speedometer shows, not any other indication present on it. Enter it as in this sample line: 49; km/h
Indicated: 95; km/h
